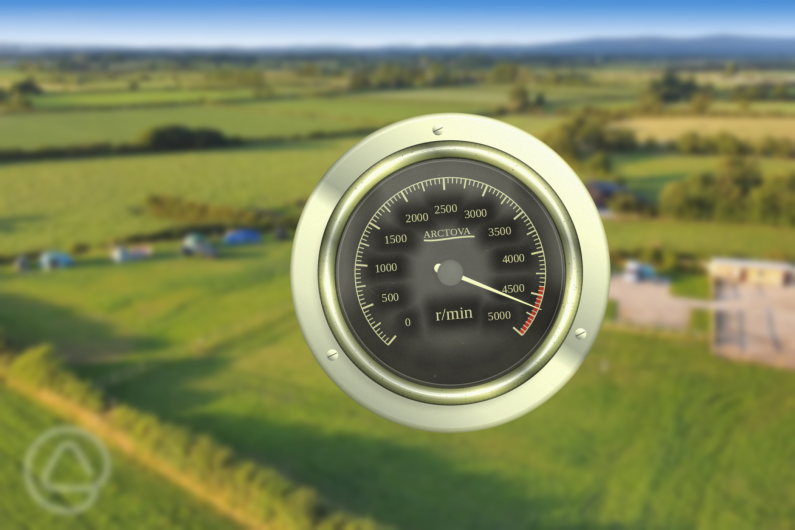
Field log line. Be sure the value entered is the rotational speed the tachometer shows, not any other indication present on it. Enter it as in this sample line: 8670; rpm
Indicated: 4650; rpm
